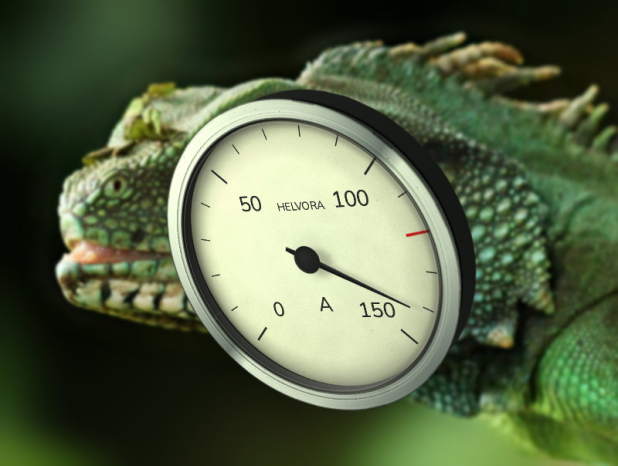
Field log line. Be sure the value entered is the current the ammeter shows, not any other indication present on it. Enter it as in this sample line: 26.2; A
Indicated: 140; A
